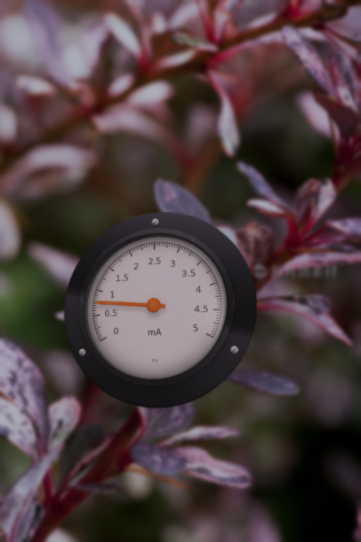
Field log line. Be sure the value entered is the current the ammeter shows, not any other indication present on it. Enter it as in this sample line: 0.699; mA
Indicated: 0.75; mA
